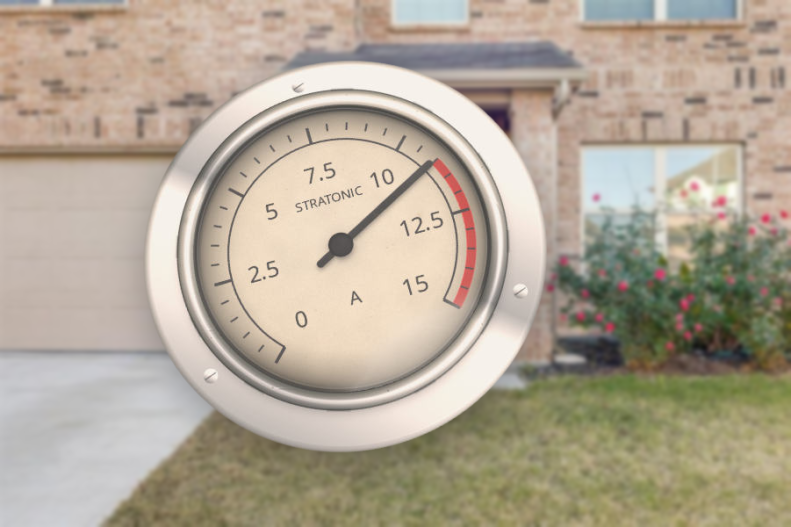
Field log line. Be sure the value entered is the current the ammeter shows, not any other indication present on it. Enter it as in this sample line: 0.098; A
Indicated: 11; A
